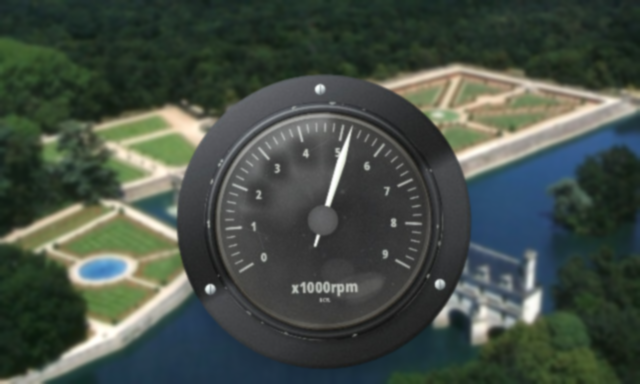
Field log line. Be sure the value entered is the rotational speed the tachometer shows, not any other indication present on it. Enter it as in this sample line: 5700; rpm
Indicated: 5200; rpm
